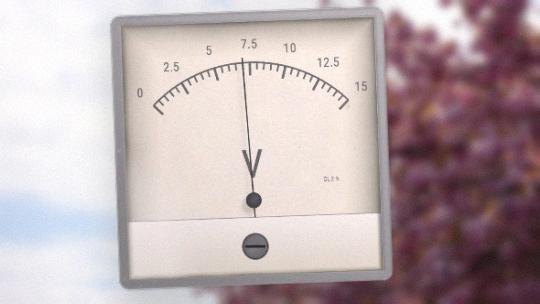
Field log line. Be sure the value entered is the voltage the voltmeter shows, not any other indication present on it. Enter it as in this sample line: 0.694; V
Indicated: 7; V
